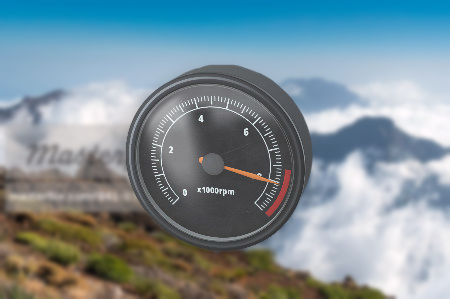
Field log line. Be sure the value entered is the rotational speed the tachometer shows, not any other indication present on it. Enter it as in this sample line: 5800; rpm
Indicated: 8000; rpm
